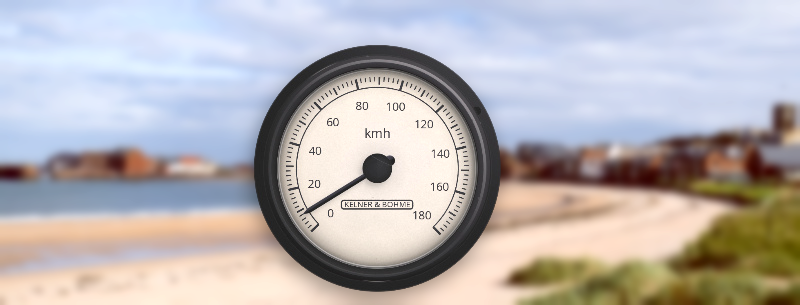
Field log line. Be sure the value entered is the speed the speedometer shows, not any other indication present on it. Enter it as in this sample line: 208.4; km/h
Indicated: 8; km/h
